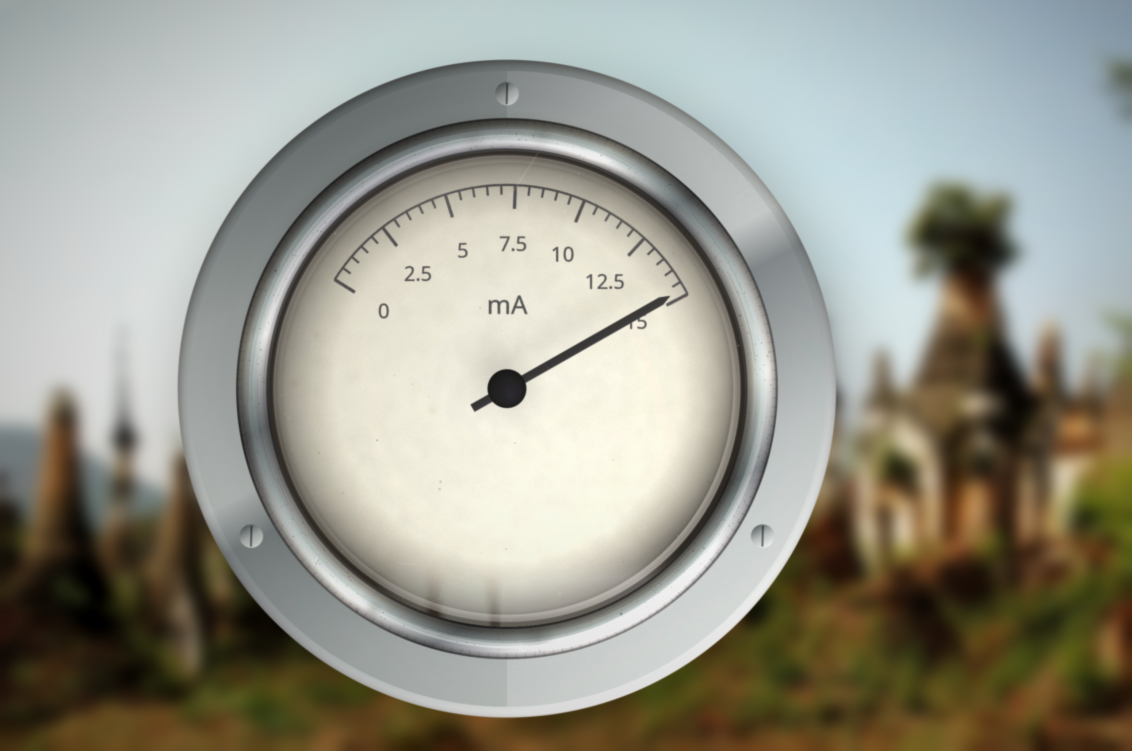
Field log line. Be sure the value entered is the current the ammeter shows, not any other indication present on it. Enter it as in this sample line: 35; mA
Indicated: 14.75; mA
